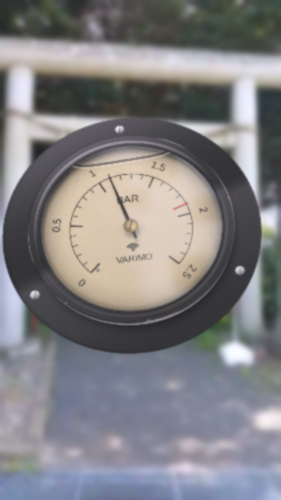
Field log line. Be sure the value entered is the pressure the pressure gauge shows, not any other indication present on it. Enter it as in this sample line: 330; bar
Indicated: 1.1; bar
